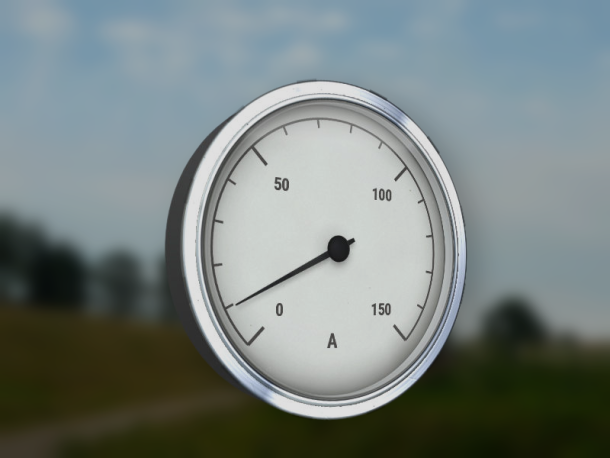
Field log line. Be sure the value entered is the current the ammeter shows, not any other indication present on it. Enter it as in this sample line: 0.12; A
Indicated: 10; A
